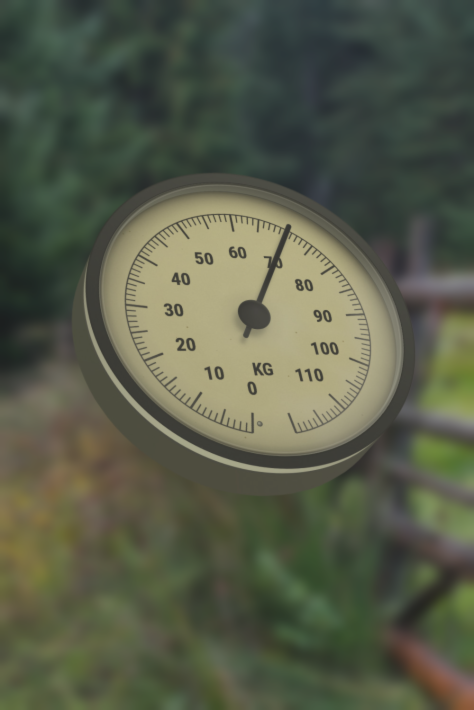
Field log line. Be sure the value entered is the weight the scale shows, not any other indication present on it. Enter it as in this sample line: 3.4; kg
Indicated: 70; kg
